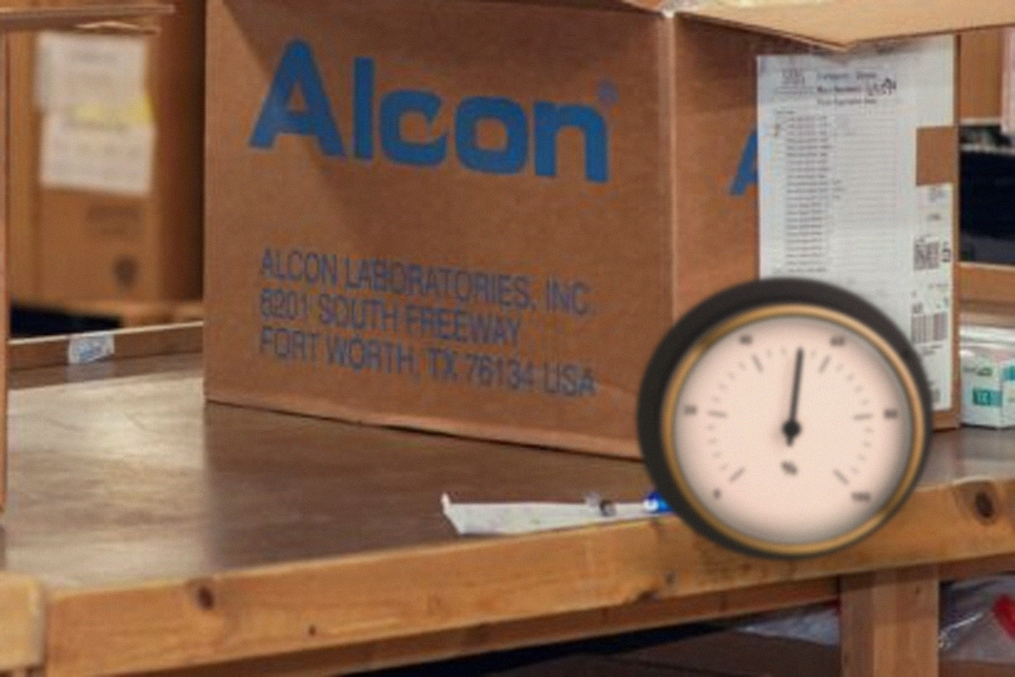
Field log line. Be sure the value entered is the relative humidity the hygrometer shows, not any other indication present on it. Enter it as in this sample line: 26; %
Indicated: 52; %
